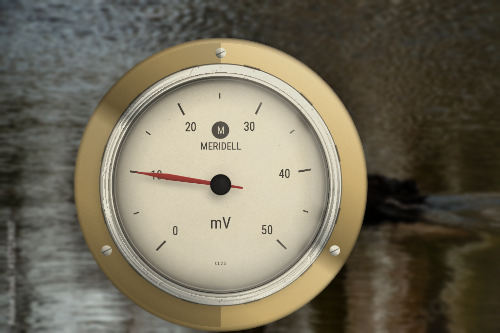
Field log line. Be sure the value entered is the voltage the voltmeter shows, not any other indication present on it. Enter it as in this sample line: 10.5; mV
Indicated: 10; mV
